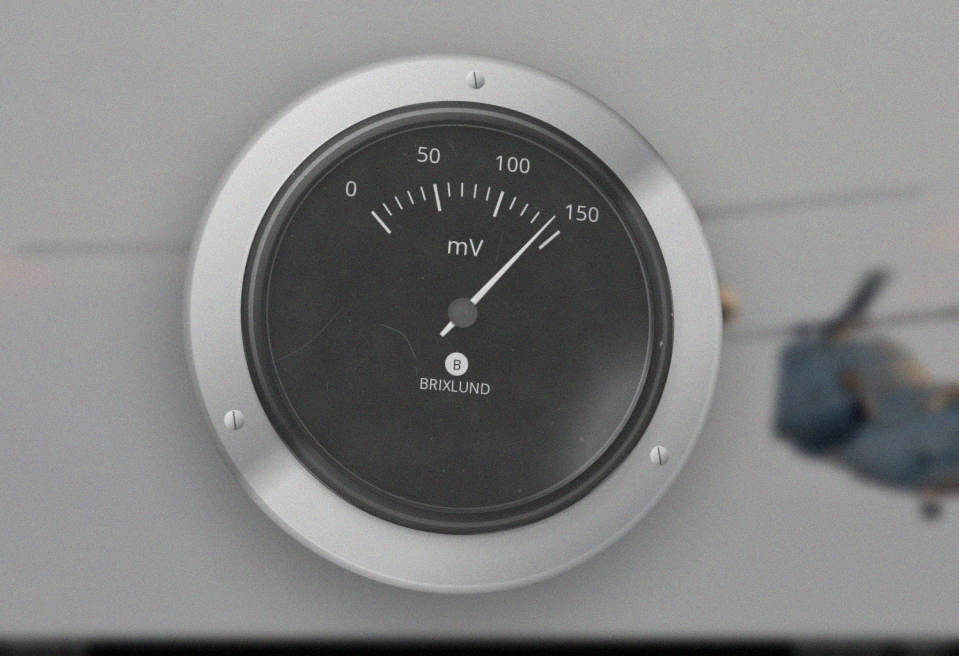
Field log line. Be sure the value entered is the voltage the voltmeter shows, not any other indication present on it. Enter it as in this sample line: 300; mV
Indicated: 140; mV
